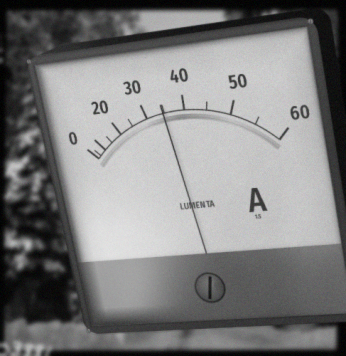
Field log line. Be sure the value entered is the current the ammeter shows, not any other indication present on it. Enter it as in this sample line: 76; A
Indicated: 35; A
